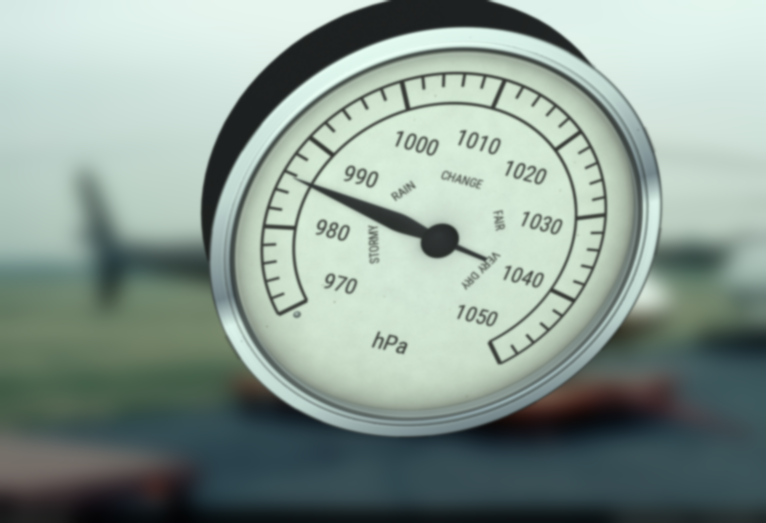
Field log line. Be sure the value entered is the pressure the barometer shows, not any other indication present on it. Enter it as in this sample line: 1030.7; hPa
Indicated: 986; hPa
